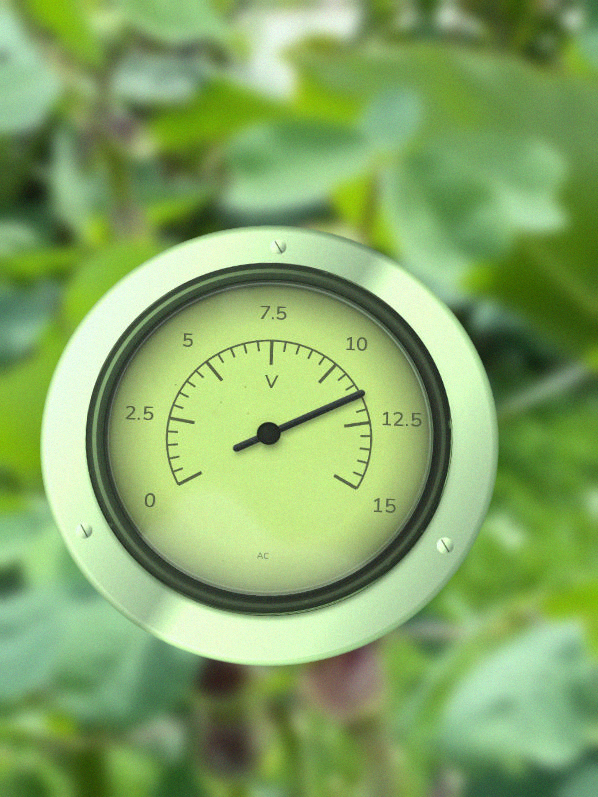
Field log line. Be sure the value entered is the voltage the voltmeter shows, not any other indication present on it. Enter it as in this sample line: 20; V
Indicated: 11.5; V
